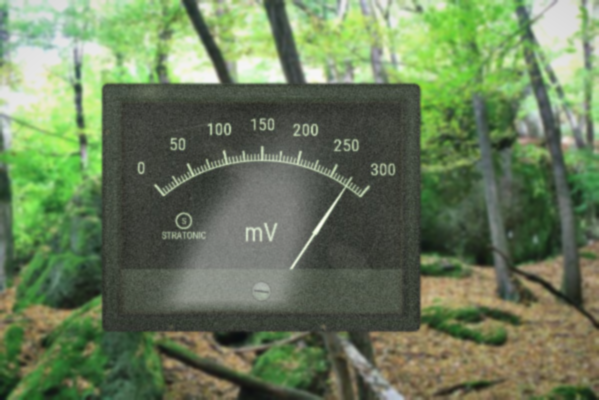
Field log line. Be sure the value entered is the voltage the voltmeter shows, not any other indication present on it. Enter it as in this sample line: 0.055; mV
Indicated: 275; mV
